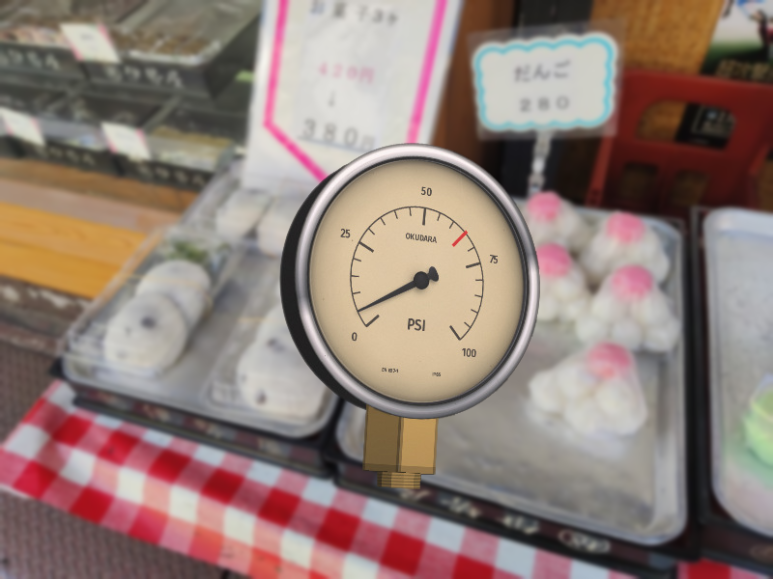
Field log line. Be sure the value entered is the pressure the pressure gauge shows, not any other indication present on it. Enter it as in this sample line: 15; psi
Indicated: 5; psi
